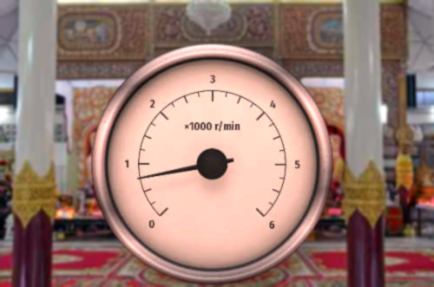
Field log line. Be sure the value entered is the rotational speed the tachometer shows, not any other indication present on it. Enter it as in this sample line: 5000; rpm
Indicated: 750; rpm
